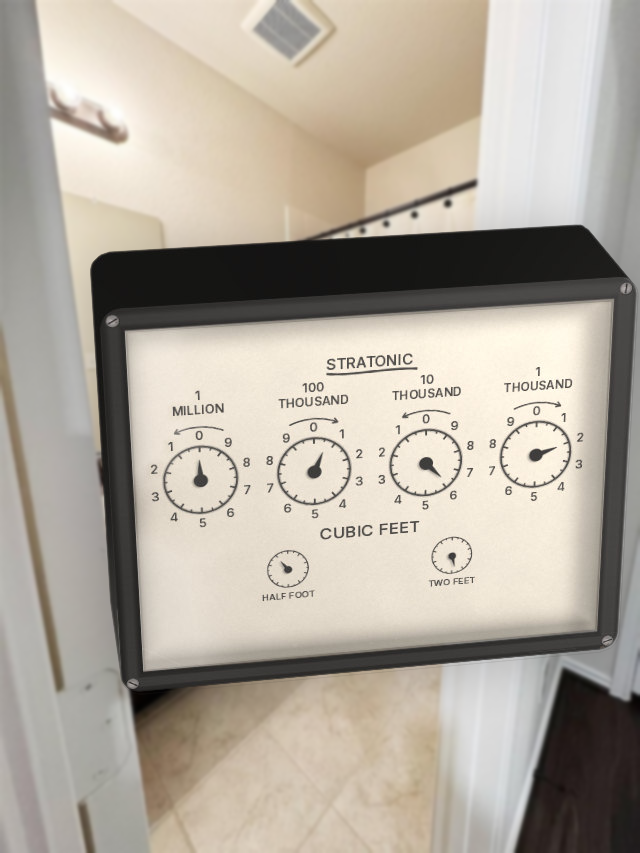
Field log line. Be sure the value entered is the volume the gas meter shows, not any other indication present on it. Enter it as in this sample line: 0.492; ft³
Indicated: 6200; ft³
